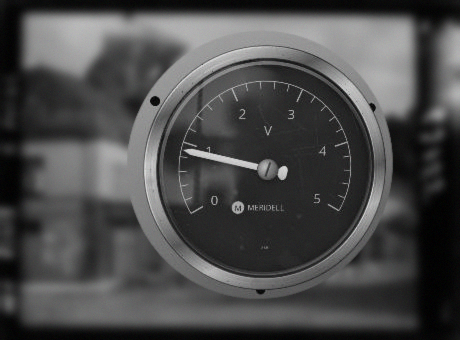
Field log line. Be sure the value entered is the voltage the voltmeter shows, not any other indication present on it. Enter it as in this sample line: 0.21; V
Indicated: 0.9; V
